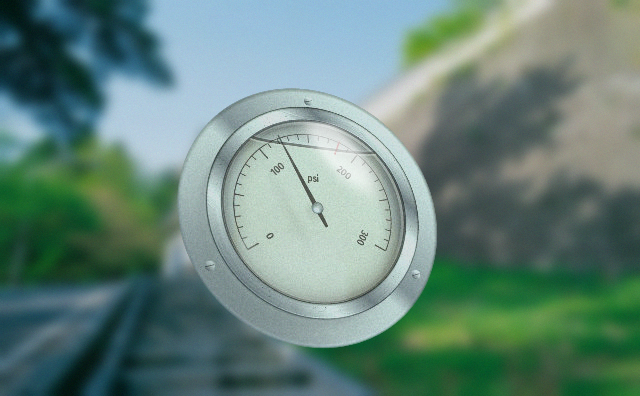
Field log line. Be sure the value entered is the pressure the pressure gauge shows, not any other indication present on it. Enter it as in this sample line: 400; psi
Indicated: 120; psi
